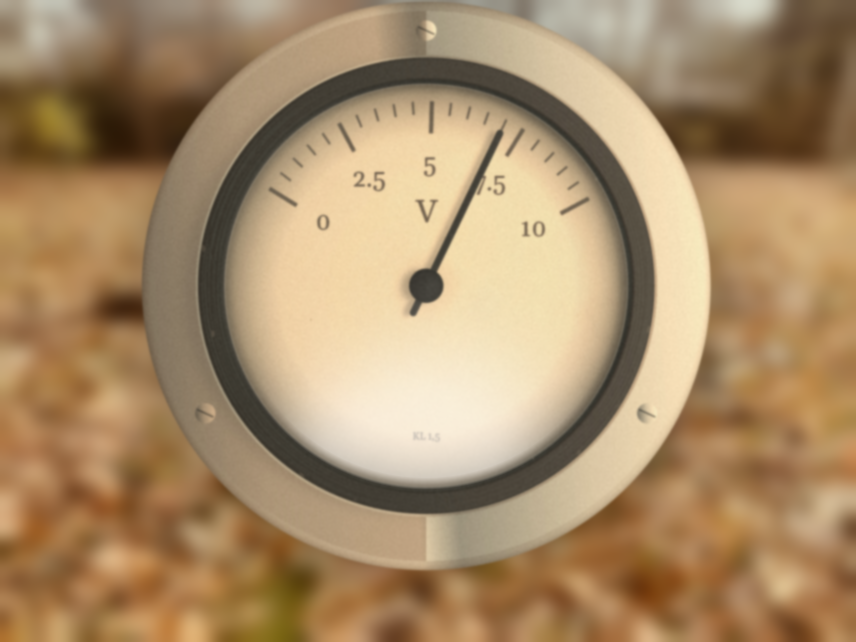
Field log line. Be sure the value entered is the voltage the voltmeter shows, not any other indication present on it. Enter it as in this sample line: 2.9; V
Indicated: 7; V
